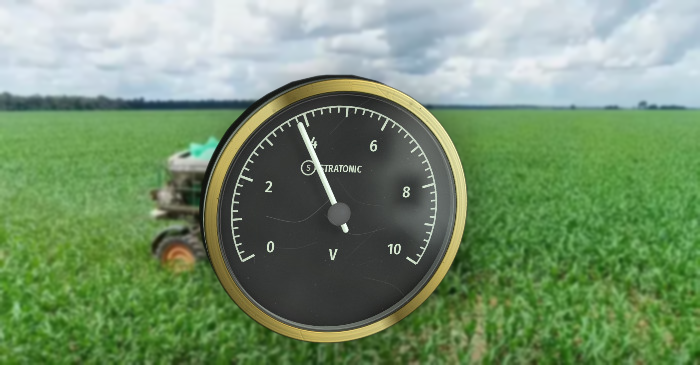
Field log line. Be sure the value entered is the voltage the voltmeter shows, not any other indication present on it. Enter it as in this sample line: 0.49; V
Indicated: 3.8; V
